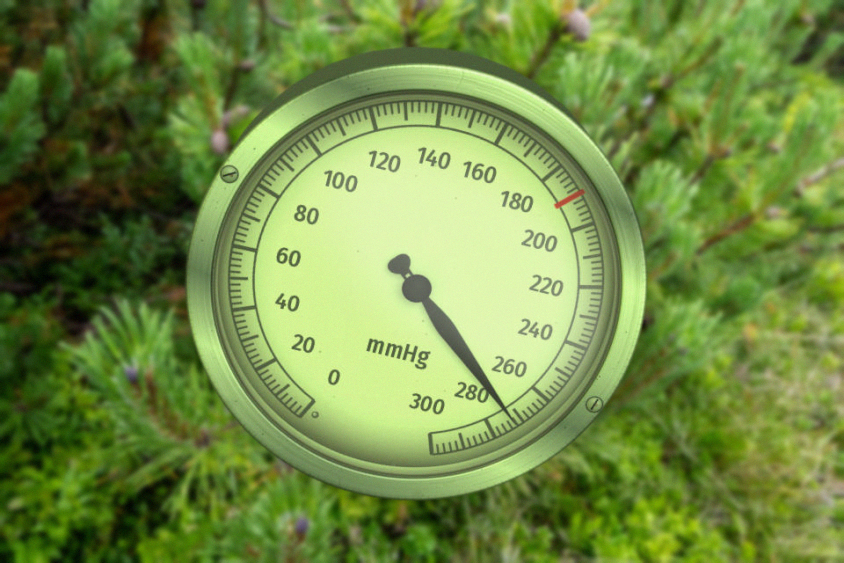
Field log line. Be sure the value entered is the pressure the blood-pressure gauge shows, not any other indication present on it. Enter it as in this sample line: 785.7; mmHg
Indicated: 272; mmHg
